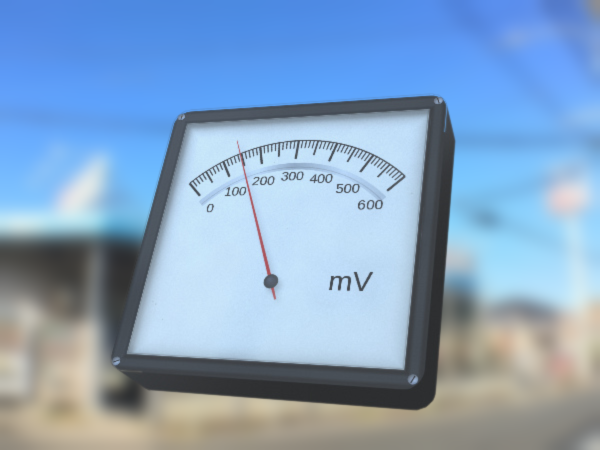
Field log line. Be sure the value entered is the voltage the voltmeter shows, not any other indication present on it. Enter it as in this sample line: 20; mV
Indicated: 150; mV
